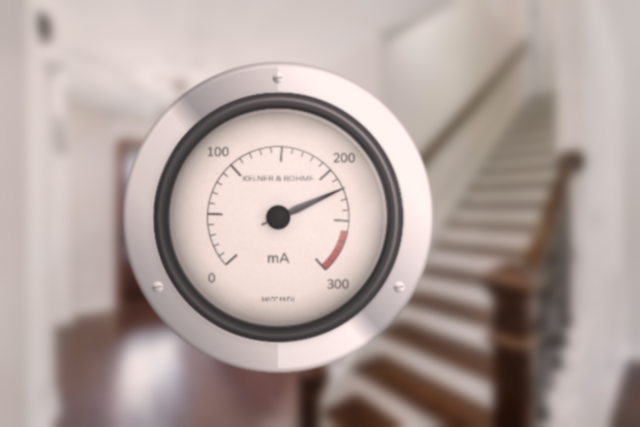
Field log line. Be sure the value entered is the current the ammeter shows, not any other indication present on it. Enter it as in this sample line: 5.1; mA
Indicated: 220; mA
